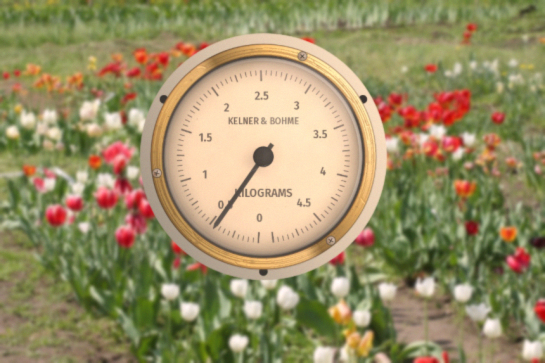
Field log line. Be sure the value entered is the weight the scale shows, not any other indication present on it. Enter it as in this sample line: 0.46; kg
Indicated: 0.45; kg
